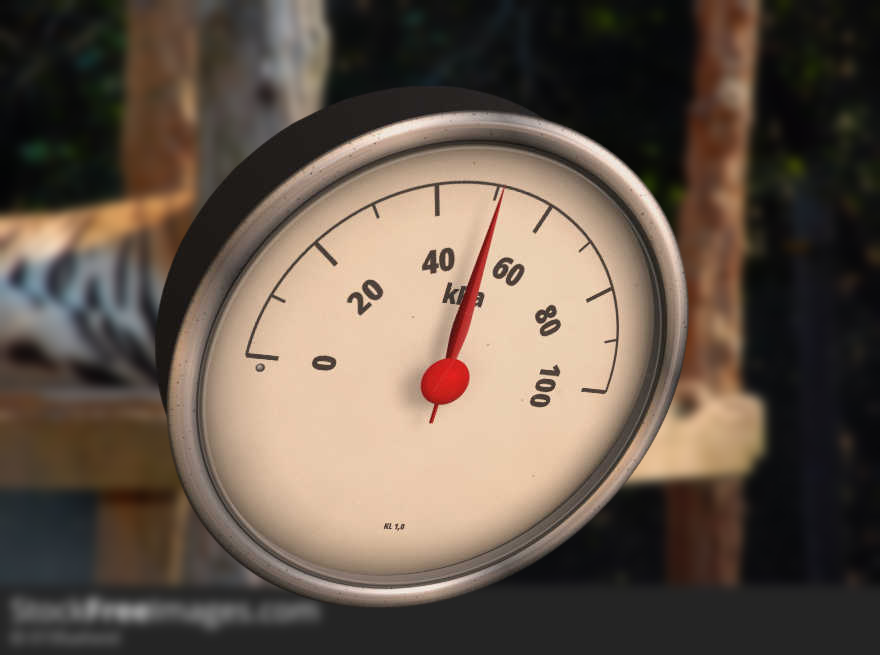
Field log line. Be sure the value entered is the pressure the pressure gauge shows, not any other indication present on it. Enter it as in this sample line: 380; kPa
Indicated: 50; kPa
